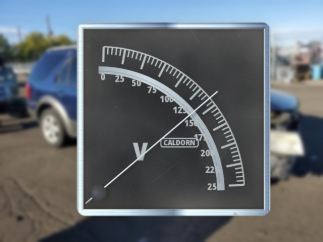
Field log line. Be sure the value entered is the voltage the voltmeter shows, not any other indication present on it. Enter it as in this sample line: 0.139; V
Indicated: 140; V
